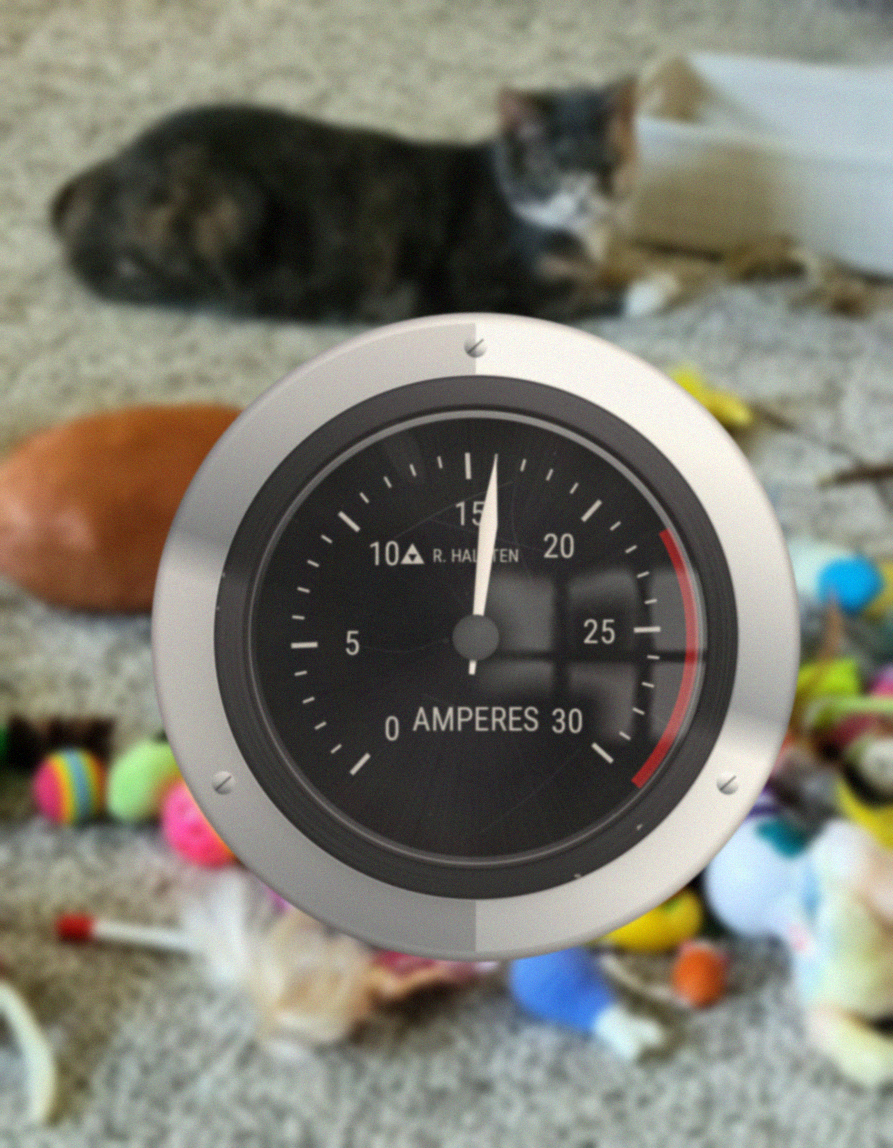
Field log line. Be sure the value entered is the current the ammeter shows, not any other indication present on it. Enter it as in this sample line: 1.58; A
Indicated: 16; A
